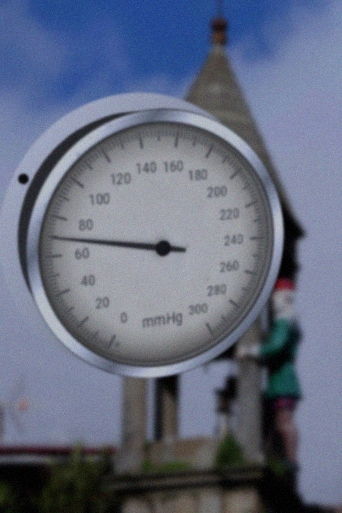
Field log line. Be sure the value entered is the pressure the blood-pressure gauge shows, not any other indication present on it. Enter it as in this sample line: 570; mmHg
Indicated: 70; mmHg
